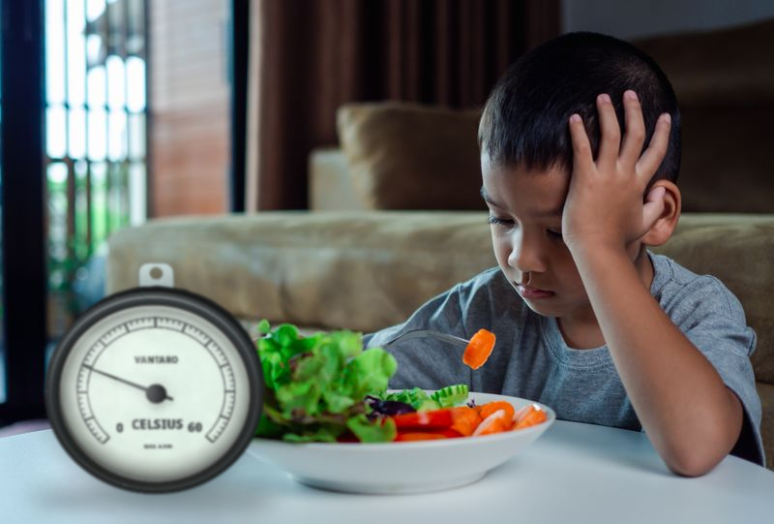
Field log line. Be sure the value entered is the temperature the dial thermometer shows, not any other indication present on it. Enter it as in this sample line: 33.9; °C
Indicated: 15; °C
